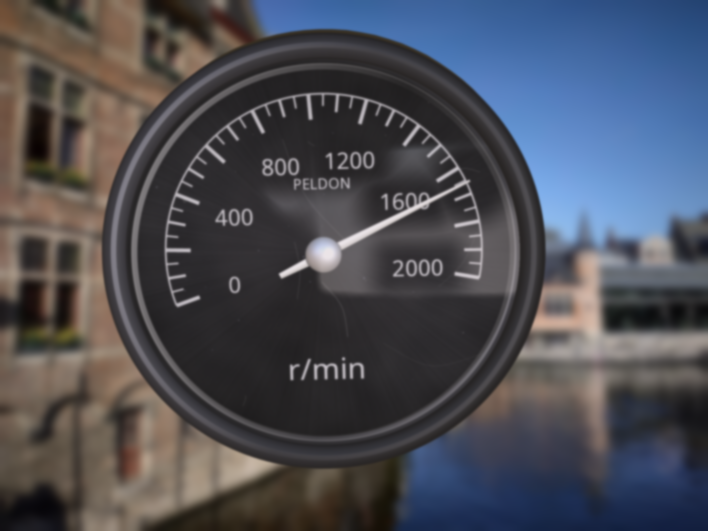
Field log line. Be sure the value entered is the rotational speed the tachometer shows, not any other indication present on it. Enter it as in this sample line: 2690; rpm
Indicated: 1650; rpm
